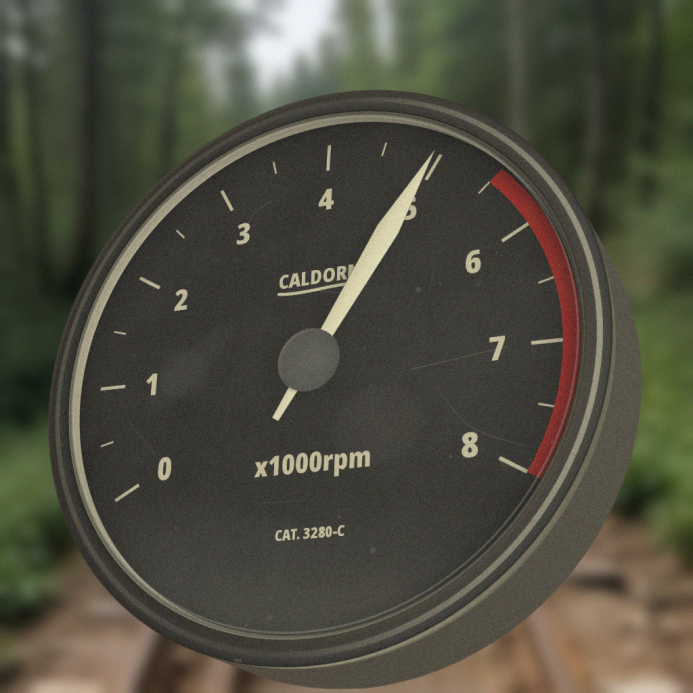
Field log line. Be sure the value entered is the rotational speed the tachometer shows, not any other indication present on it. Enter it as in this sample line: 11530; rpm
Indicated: 5000; rpm
